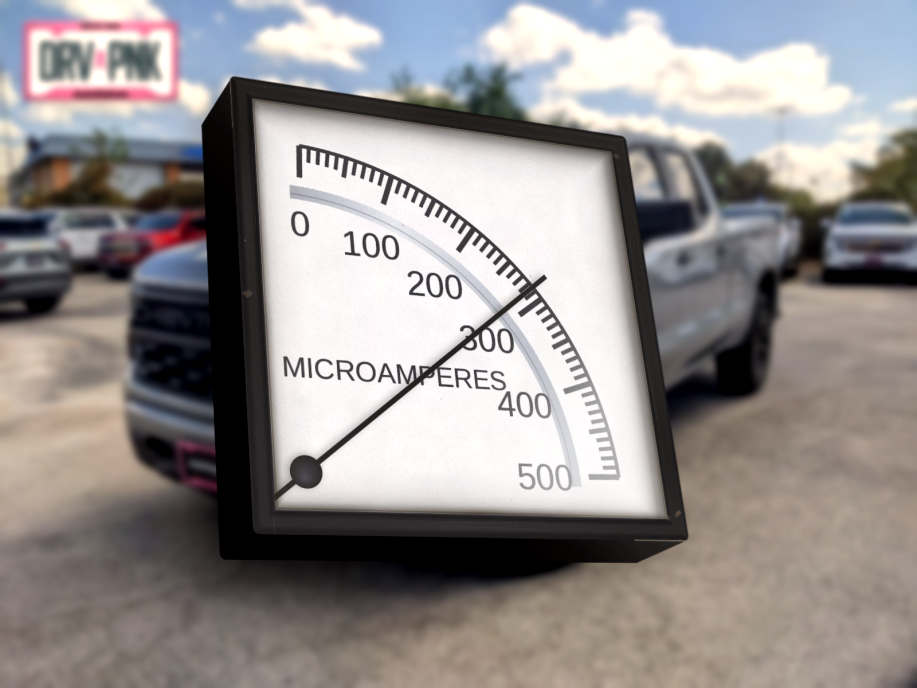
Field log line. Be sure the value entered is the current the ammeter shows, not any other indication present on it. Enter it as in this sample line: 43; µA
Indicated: 285; µA
